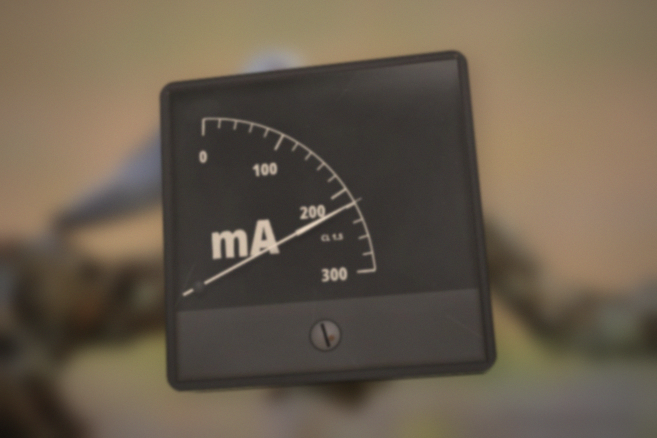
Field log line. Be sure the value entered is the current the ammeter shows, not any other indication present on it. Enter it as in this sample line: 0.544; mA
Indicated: 220; mA
